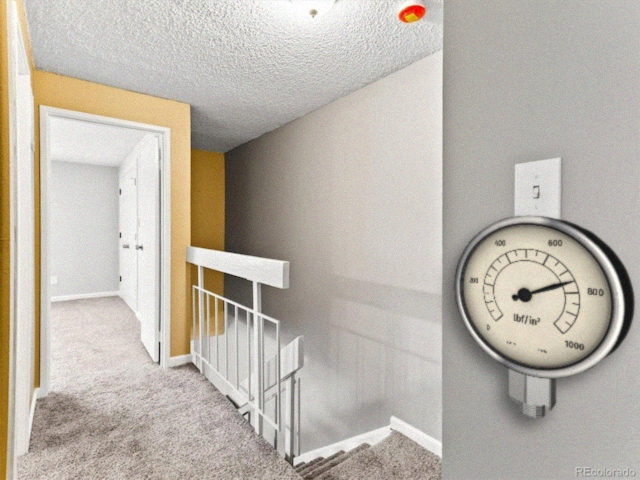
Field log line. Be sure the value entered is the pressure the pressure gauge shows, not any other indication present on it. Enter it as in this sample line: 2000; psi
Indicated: 750; psi
